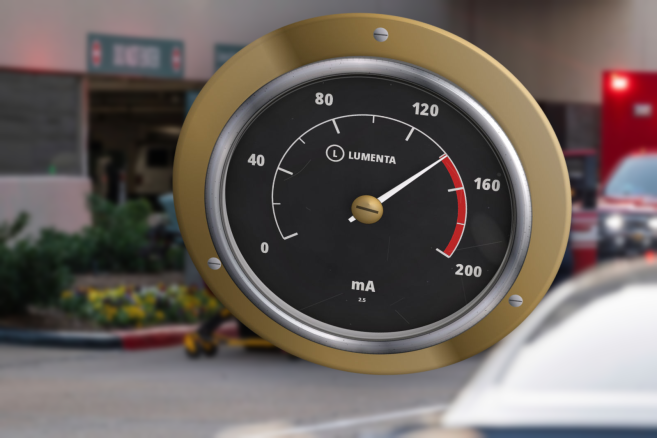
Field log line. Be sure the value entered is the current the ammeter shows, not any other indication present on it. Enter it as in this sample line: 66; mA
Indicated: 140; mA
